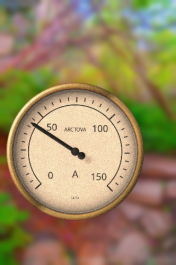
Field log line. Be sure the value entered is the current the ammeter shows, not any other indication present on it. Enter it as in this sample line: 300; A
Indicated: 42.5; A
